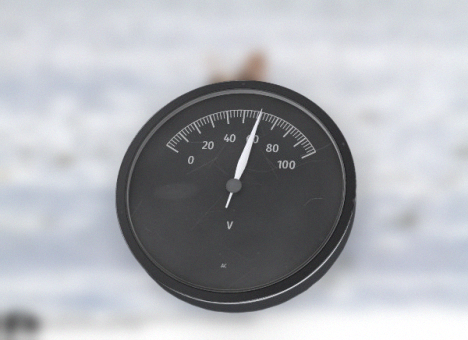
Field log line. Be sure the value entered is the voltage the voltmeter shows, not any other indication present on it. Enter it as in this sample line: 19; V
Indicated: 60; V
